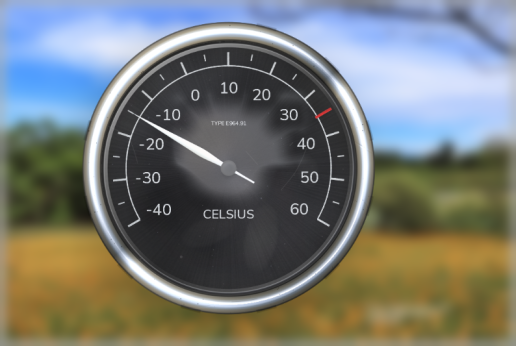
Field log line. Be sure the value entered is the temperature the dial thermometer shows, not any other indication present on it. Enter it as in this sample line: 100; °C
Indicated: -15; °C
